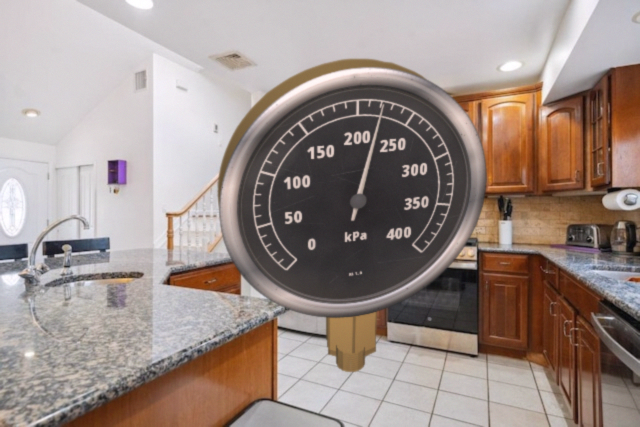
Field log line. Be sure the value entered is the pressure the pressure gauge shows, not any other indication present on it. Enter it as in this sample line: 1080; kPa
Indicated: 220; kPa
